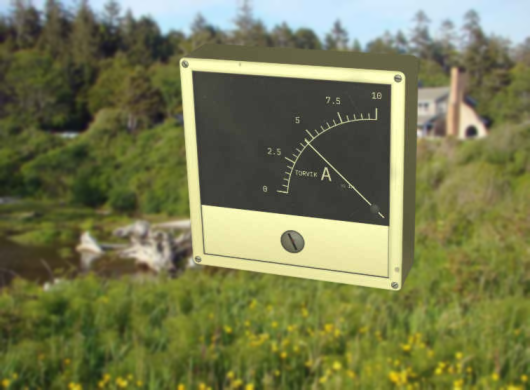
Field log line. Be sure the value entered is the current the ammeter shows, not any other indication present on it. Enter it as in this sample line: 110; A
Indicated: 4.5; A
